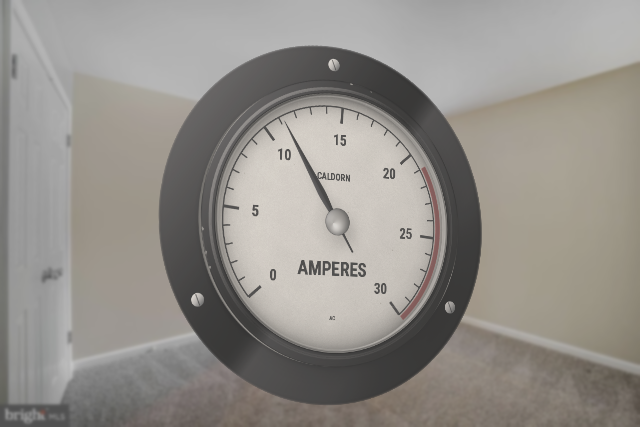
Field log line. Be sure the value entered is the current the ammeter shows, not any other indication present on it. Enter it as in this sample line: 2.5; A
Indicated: 11; A
